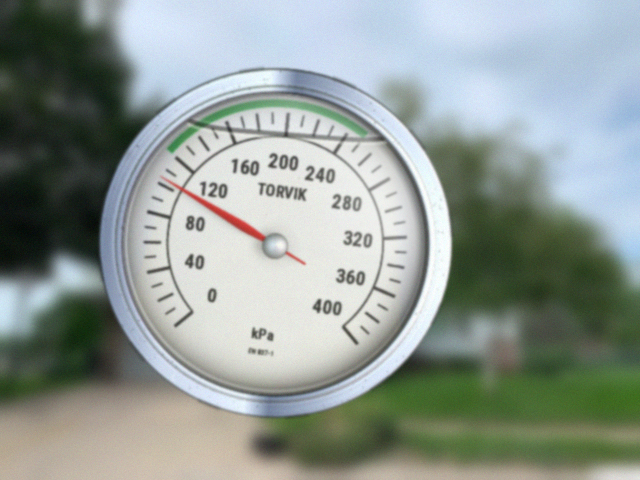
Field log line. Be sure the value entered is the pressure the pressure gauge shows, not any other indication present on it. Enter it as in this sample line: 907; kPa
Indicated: 105; kPa
